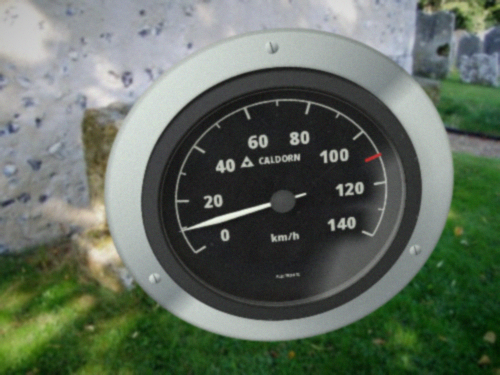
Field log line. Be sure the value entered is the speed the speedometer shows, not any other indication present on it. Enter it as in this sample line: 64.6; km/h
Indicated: 10; km/h
